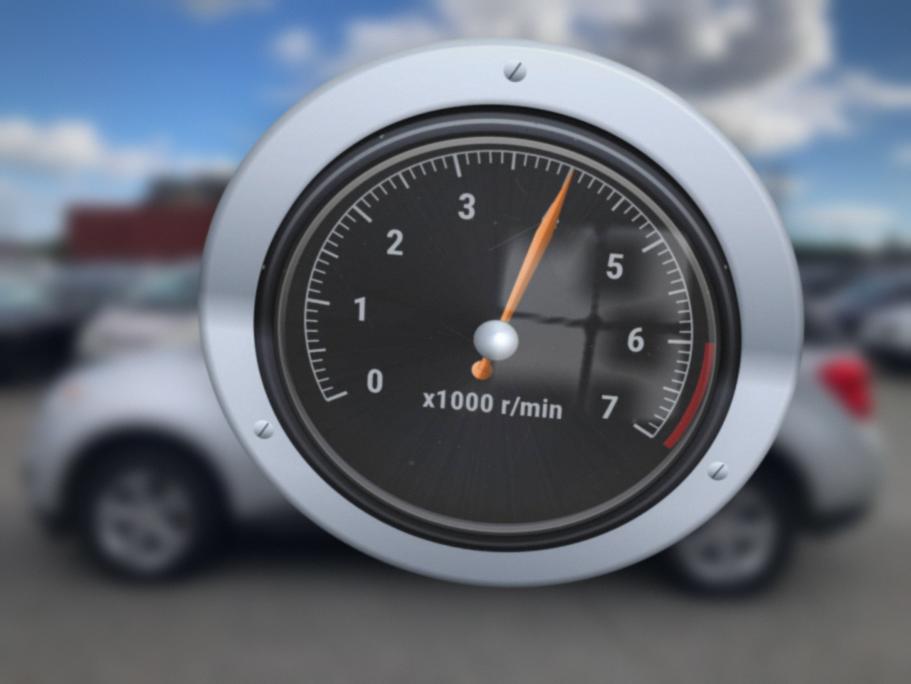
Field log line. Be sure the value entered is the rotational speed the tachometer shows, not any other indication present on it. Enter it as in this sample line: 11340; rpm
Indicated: 4000; rpm
